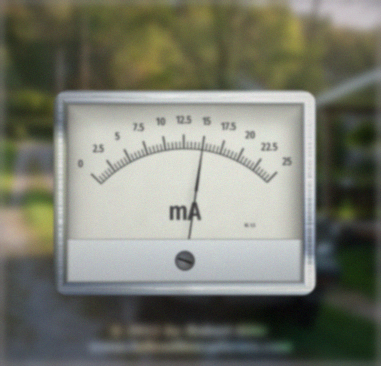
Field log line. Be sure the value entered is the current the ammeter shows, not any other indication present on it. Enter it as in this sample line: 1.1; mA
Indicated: 15; mA
